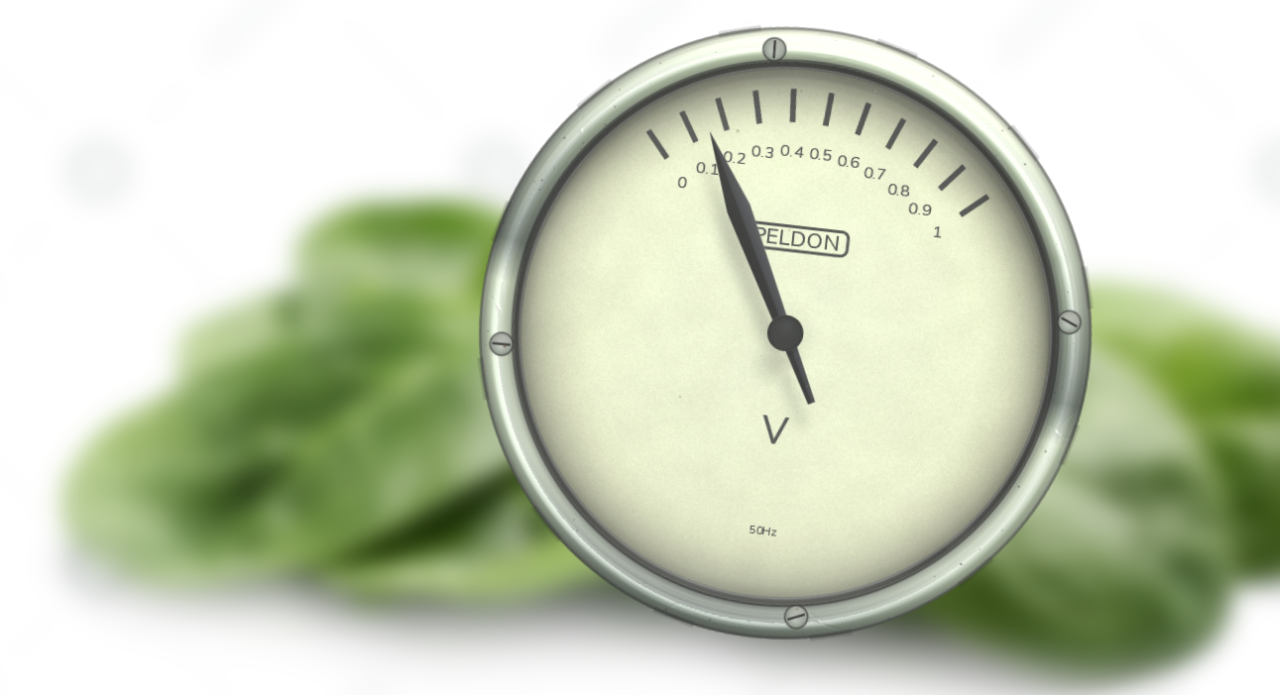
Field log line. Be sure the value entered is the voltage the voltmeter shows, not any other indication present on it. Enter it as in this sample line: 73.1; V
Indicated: 0.15; V
